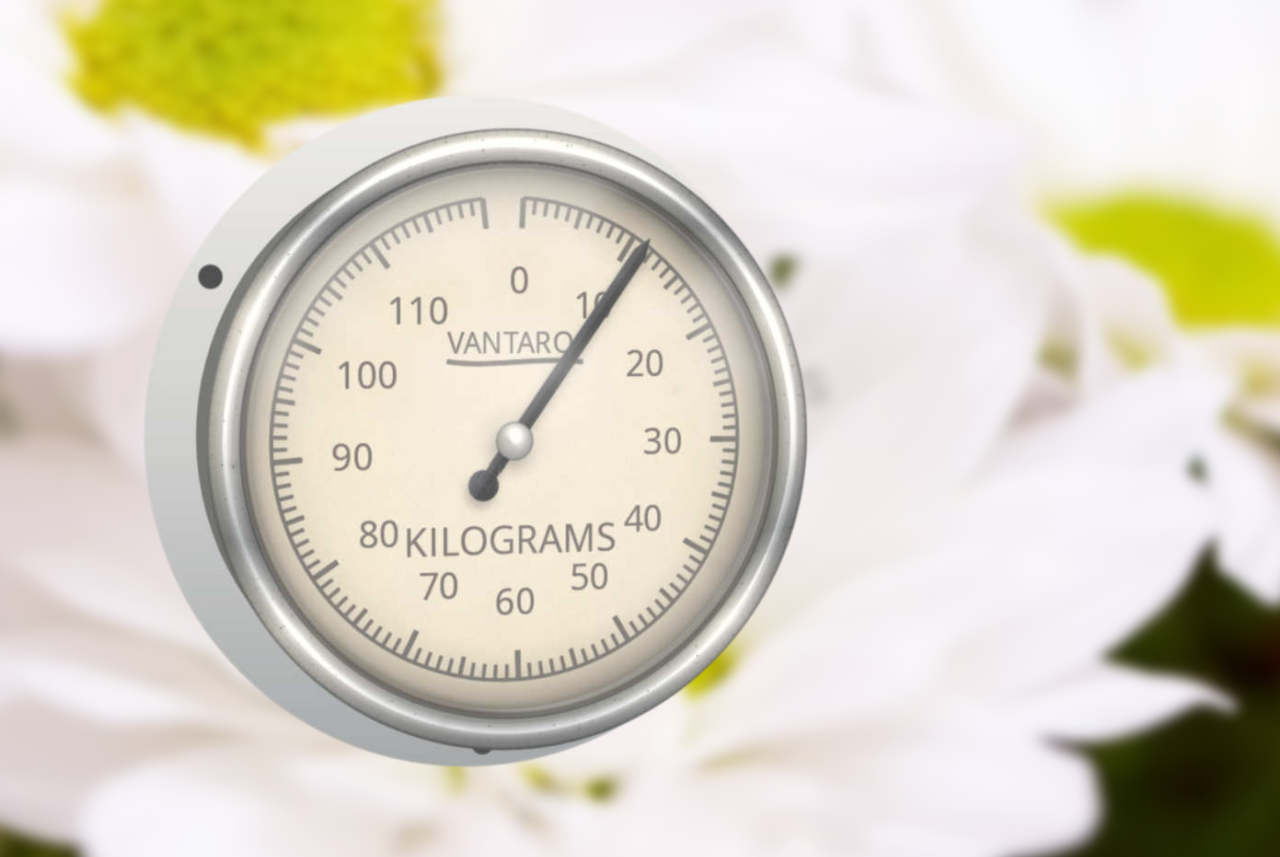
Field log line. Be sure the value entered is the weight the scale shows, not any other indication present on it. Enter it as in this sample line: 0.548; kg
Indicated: 11; kg
